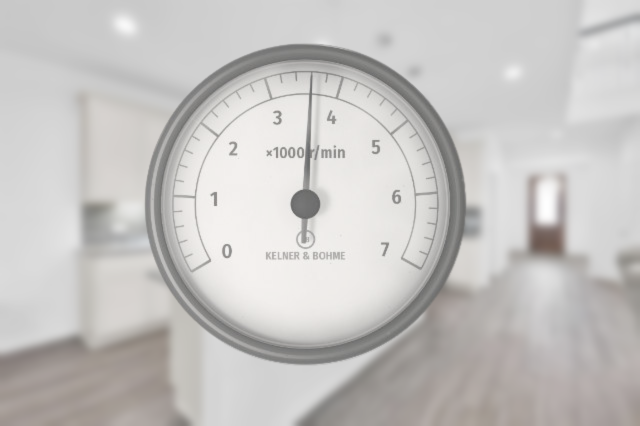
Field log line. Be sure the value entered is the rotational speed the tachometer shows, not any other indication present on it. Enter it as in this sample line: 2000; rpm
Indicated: 3600; rpm
